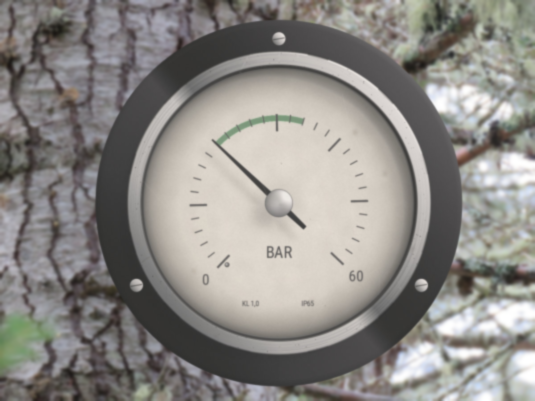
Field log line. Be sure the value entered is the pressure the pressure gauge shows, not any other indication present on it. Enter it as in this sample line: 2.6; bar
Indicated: 20; bar
